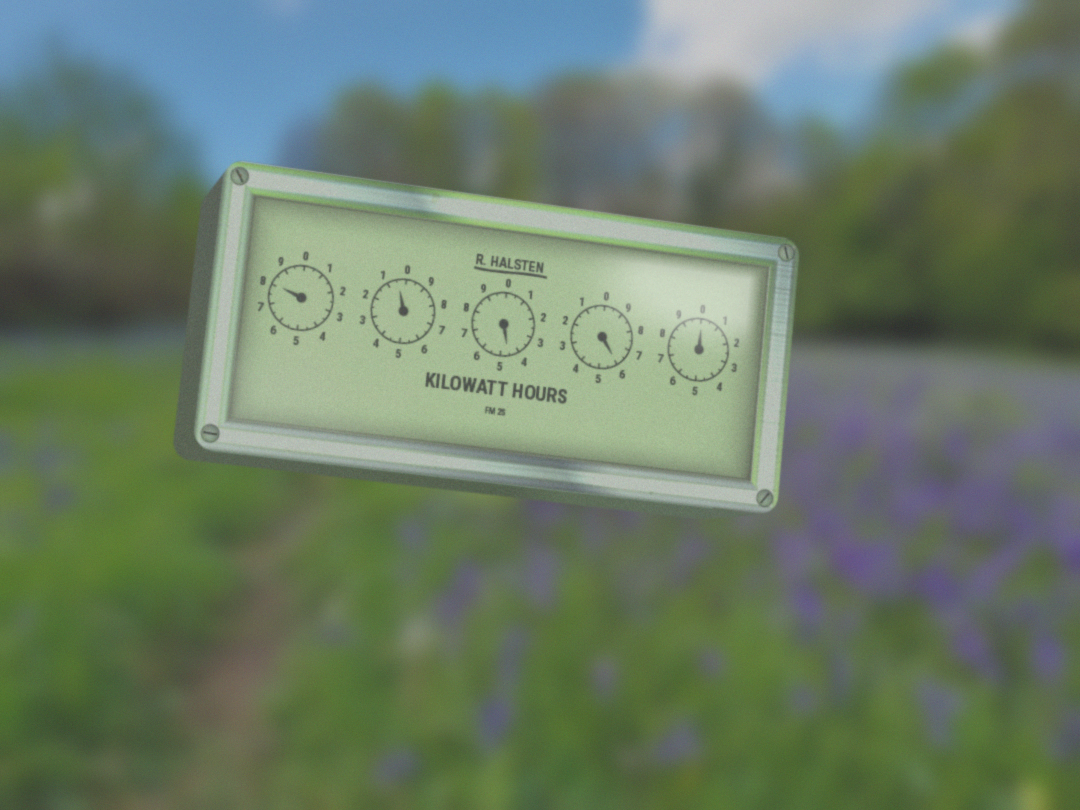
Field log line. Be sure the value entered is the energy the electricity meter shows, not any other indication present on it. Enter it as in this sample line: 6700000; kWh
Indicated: 80460; kWh
